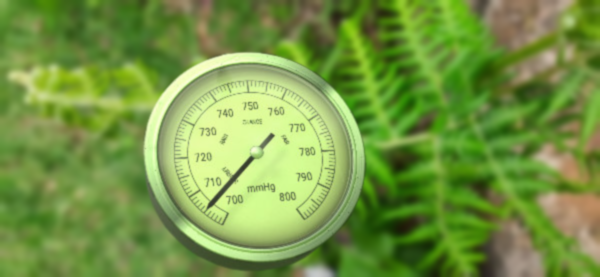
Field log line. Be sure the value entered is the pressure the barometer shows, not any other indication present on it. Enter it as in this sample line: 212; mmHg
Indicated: 705; mmHg
